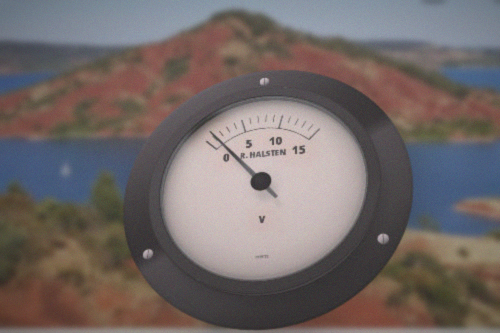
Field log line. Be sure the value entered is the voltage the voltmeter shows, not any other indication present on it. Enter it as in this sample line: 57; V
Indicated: 1; V
